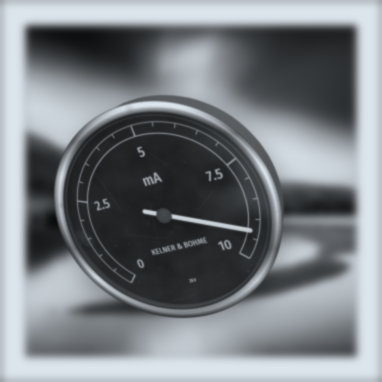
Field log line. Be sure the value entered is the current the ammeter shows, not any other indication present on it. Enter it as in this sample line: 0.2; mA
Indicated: 9.25; mA
